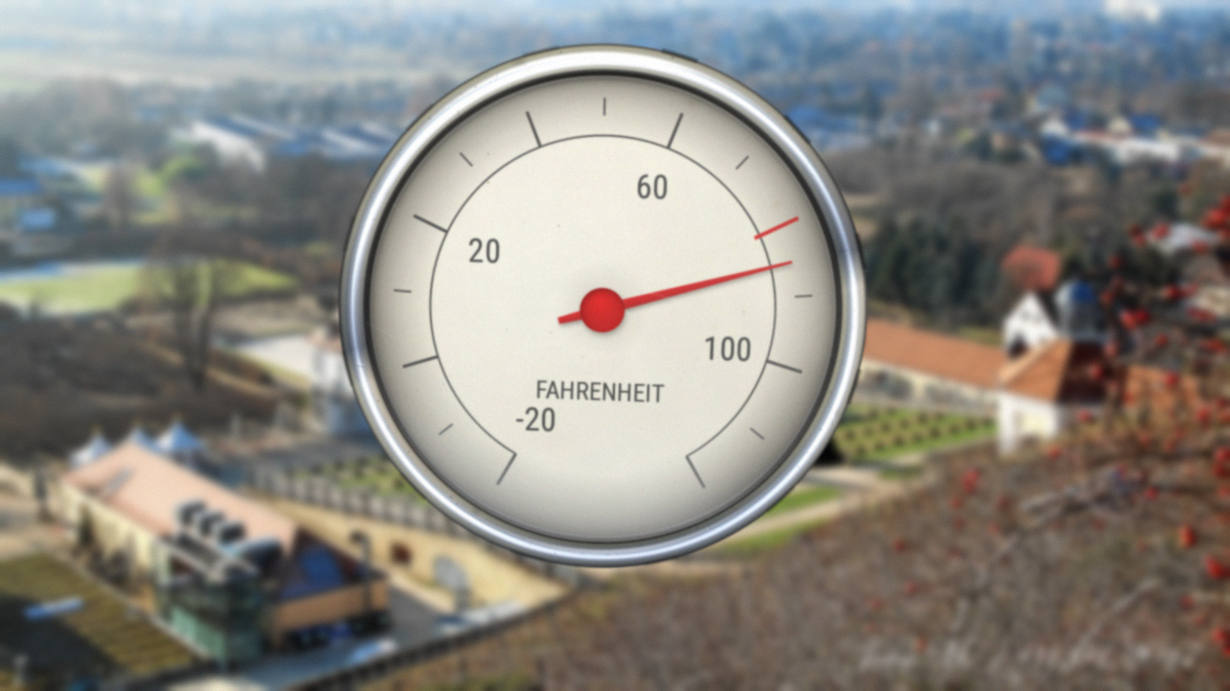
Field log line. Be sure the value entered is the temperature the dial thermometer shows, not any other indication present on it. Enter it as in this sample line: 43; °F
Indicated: 85; °F
